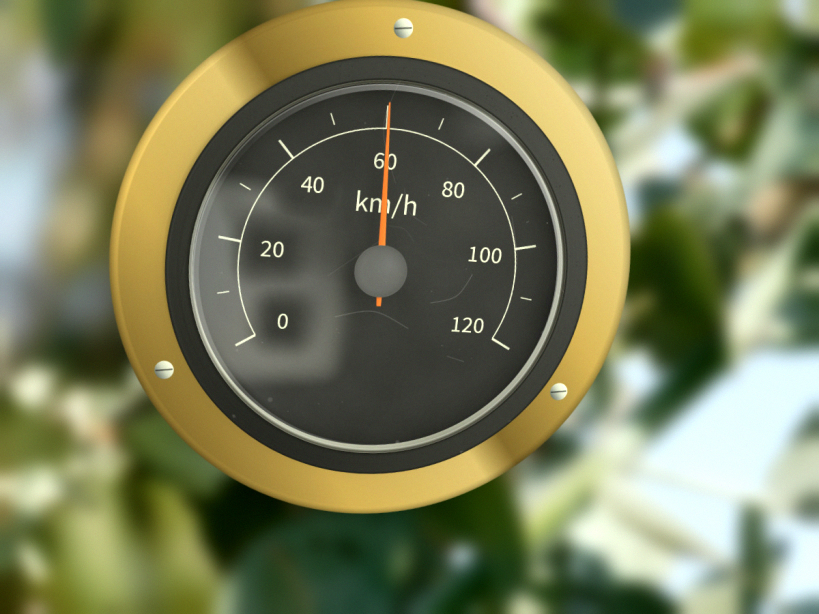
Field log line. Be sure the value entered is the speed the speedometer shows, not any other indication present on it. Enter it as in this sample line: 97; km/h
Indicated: 60; km/h
